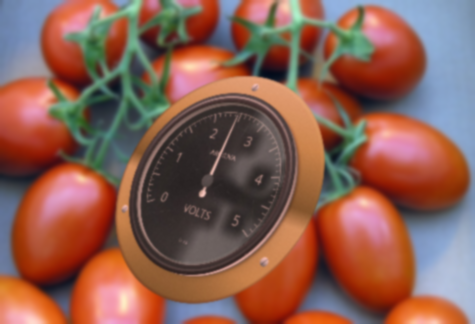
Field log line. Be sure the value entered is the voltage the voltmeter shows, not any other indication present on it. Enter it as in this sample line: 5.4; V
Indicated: 2.5; V
